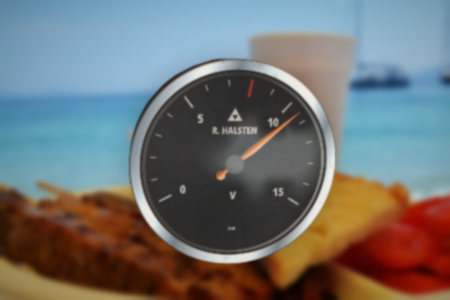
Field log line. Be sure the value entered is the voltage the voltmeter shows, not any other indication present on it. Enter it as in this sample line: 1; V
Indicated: 10.5; V
